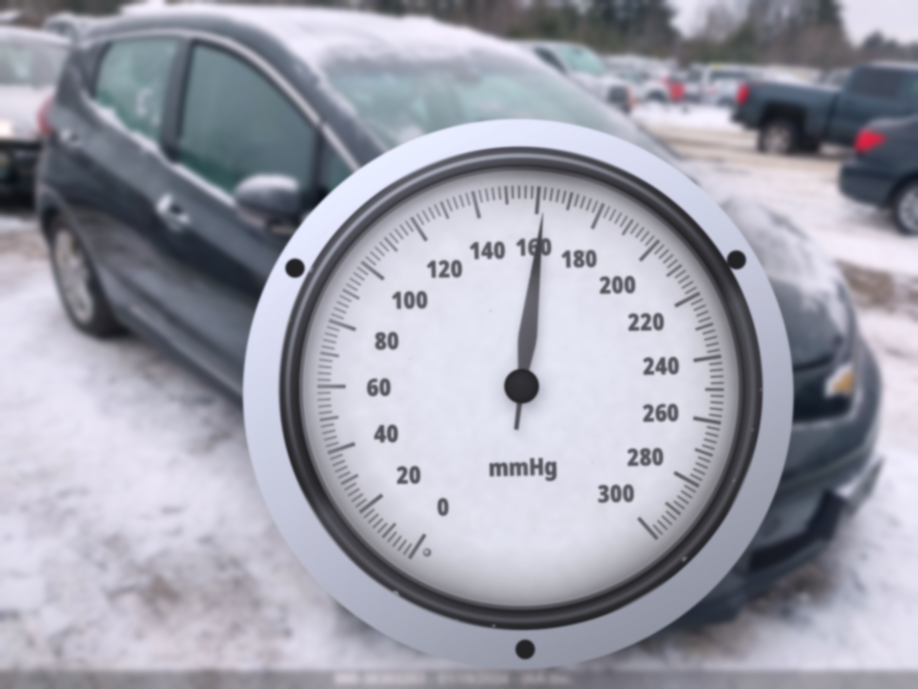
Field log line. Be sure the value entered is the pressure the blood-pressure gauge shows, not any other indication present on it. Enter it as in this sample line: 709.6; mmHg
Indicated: 162; mmHg
